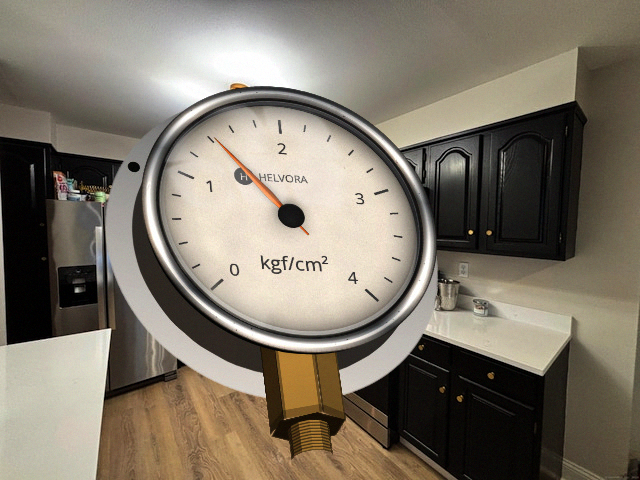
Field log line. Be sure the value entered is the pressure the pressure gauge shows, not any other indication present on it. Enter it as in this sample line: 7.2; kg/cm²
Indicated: 1.4; kg/cm²
